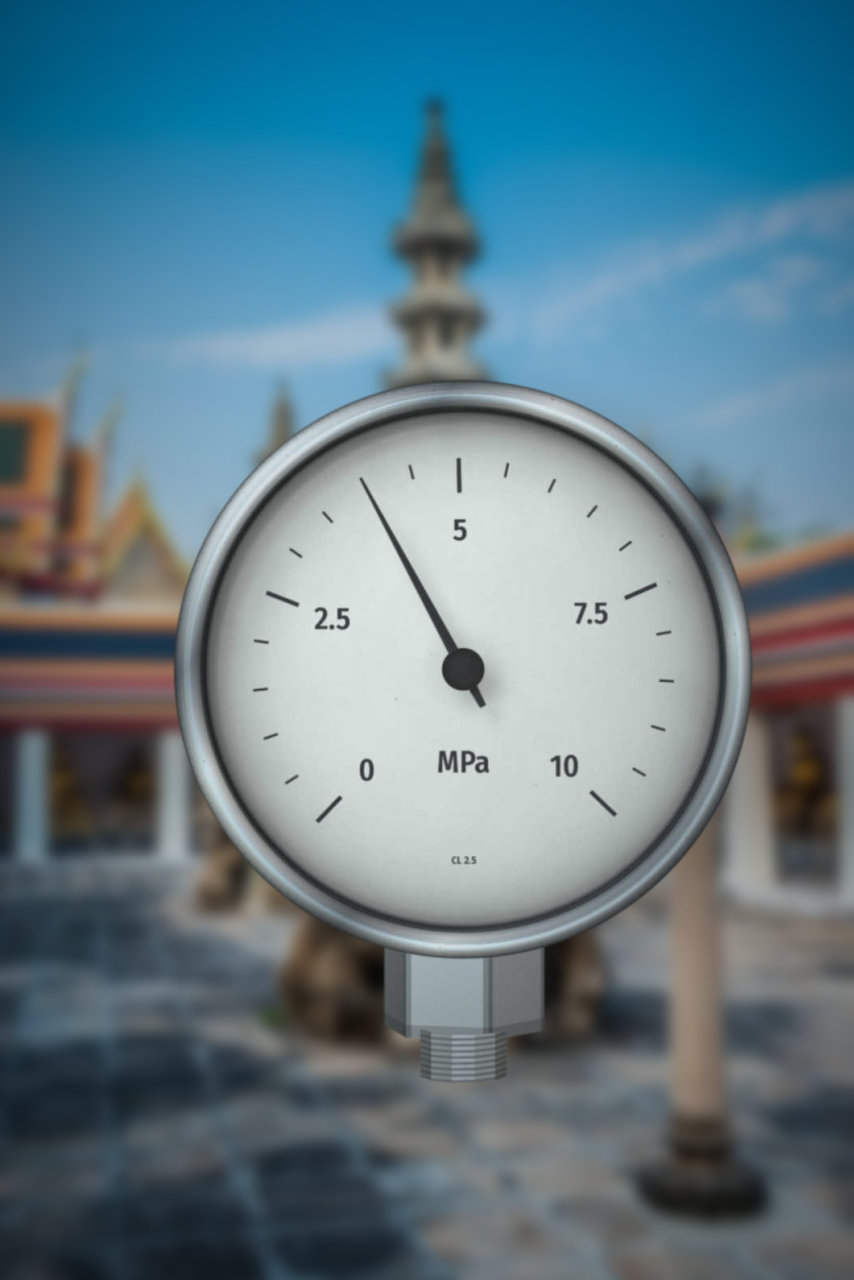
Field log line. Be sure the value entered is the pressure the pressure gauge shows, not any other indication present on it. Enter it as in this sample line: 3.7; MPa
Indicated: 4; MPa
